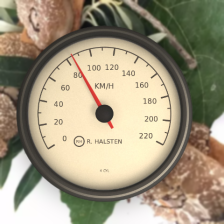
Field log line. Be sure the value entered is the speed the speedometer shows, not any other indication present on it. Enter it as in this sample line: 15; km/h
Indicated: 85; km/h
